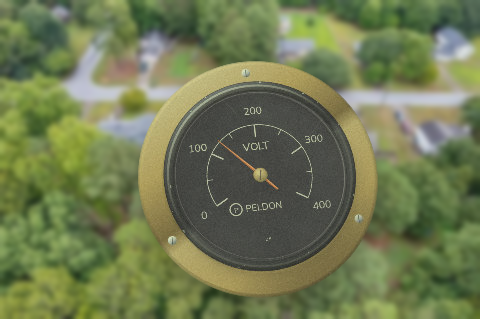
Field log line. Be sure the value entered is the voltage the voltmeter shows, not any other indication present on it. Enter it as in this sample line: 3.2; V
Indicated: 125; V
